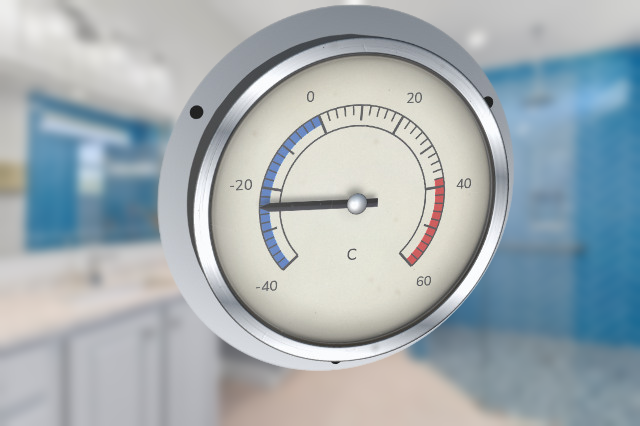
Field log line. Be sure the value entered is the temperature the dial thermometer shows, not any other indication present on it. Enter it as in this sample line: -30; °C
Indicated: -24; °C
